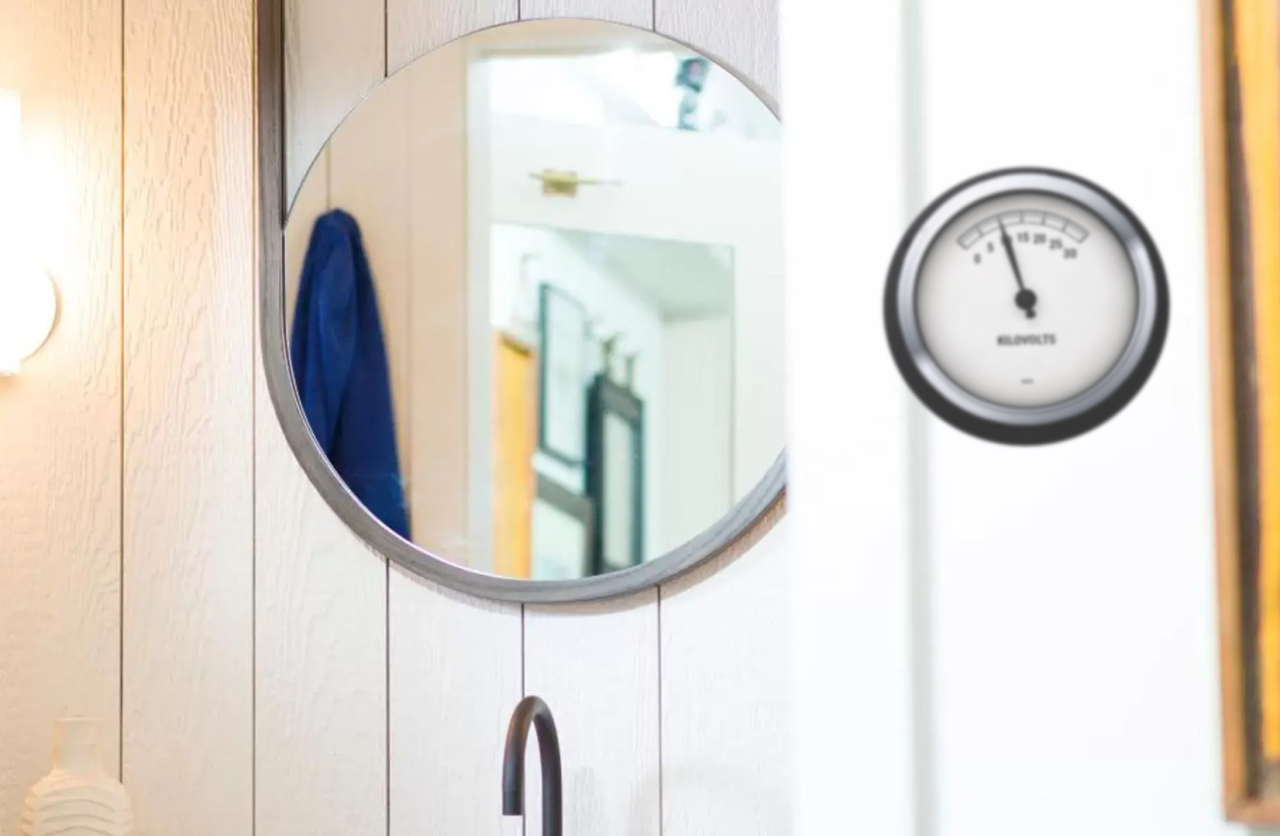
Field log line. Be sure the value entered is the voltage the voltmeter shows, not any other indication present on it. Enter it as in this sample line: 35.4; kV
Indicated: 10; kV
